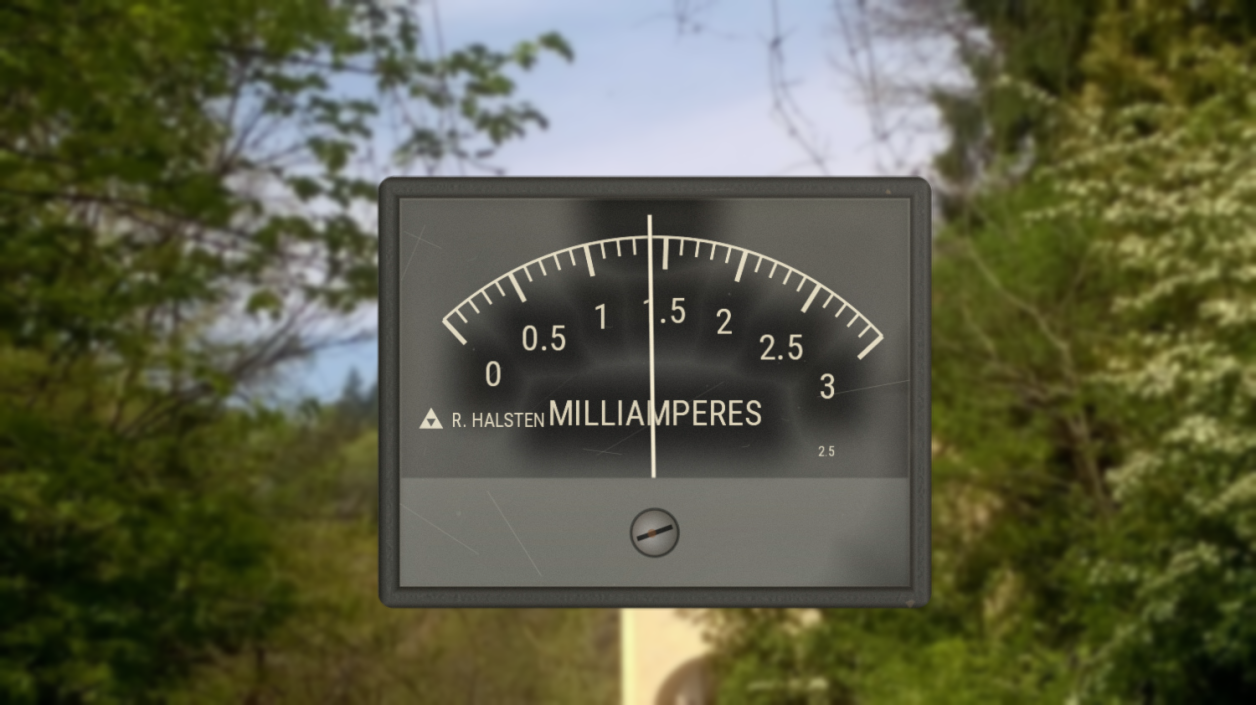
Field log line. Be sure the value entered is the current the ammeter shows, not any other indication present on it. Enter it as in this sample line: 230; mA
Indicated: 1.4; mA
